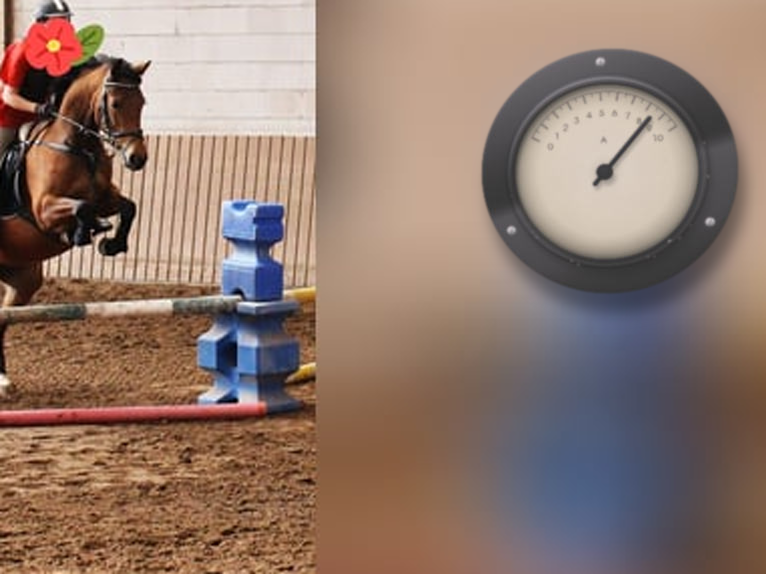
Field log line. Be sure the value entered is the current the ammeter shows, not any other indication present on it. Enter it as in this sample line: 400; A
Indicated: 8.5; A
